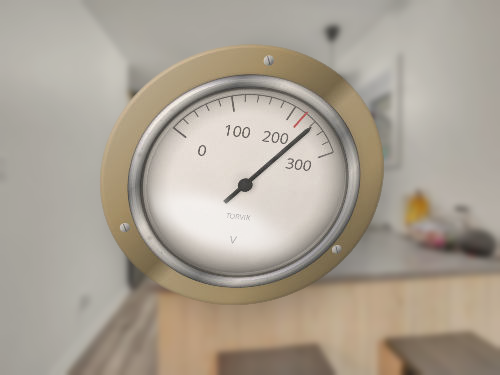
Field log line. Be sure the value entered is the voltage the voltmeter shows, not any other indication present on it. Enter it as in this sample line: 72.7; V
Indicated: 240; V
